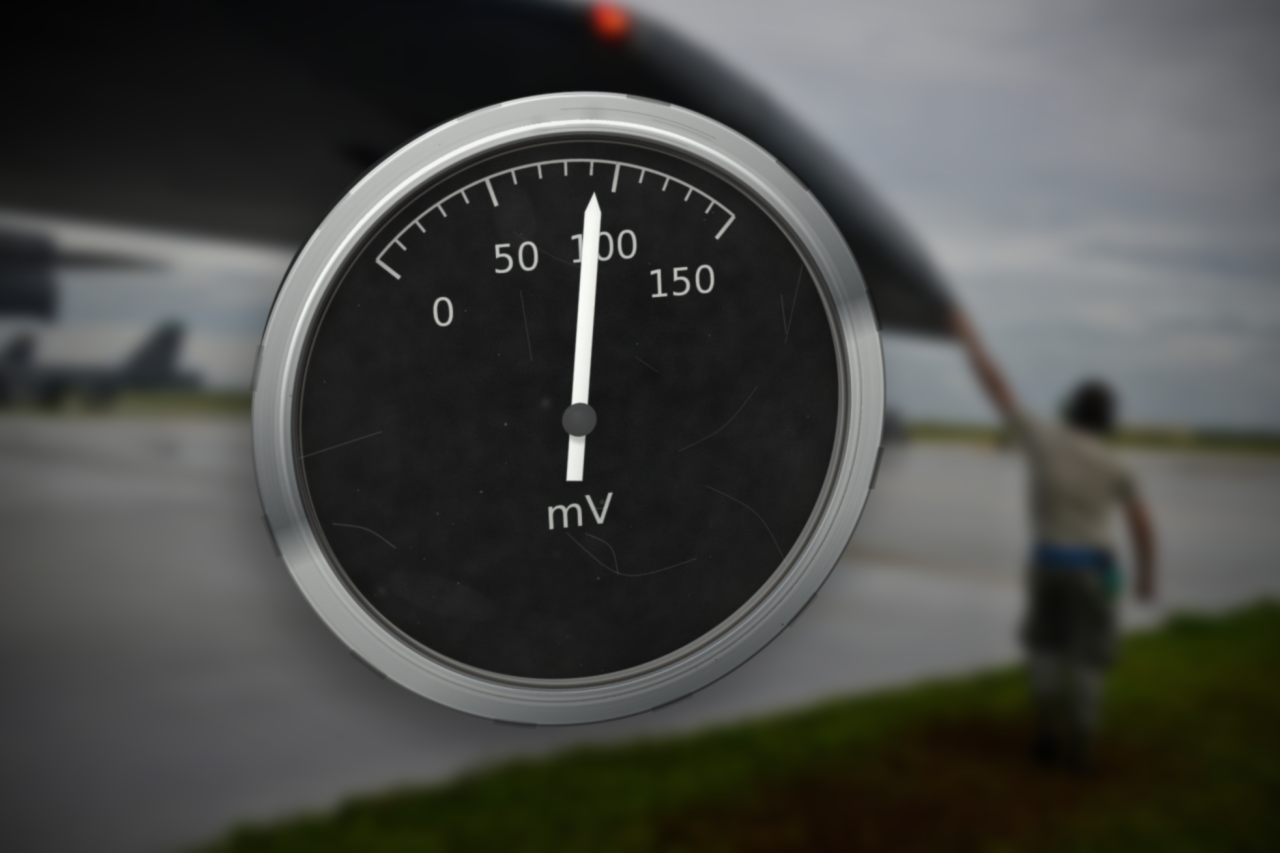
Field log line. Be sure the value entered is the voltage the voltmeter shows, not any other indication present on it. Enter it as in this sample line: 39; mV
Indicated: 90; mV
